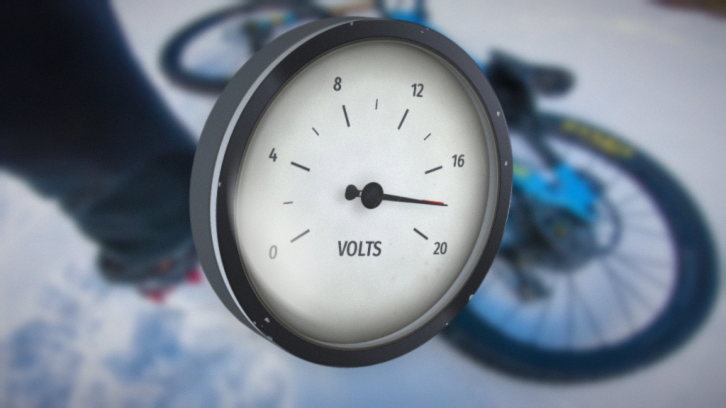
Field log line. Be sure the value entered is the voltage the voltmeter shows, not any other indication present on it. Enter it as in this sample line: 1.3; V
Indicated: 18; V
